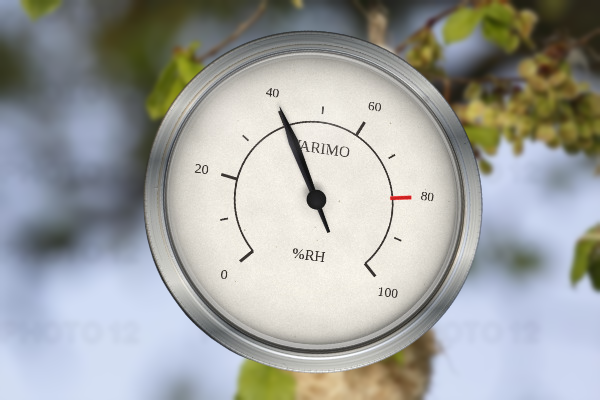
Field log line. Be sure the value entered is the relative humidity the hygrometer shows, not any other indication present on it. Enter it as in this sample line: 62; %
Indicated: 40; %
